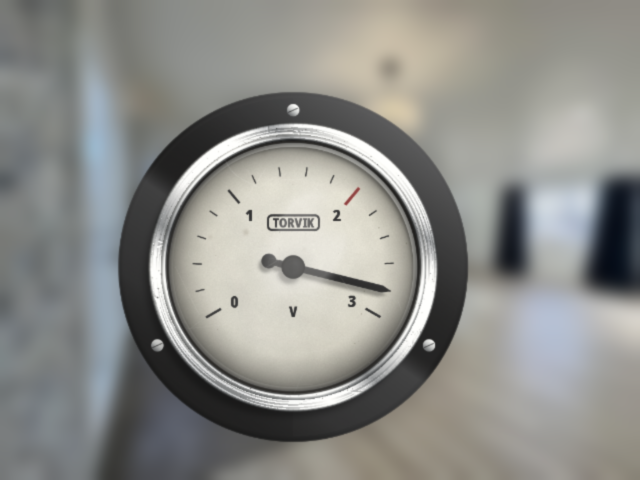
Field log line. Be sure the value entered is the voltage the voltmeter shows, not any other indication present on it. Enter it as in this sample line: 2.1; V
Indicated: 2.8; V
